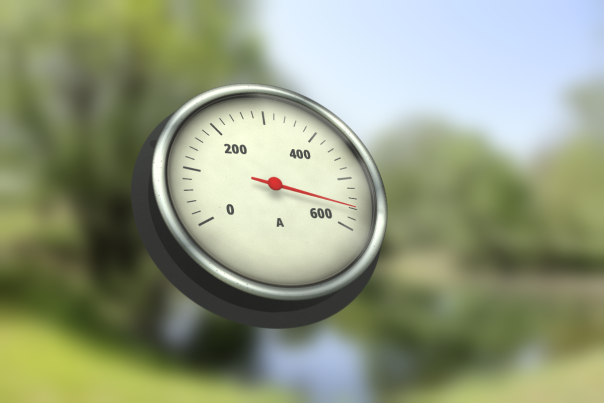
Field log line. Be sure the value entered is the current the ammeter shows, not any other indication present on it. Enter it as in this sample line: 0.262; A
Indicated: 560; A
